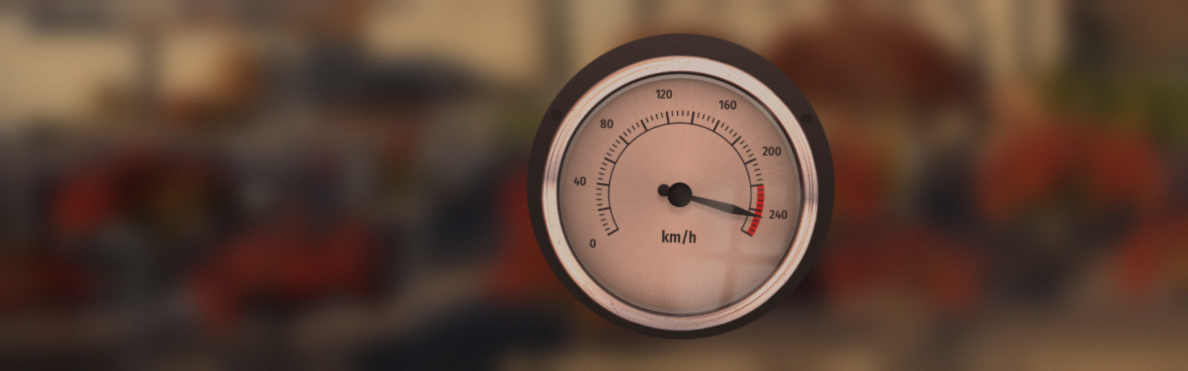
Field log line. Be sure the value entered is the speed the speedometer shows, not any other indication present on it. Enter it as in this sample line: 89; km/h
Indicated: 244; km/h
